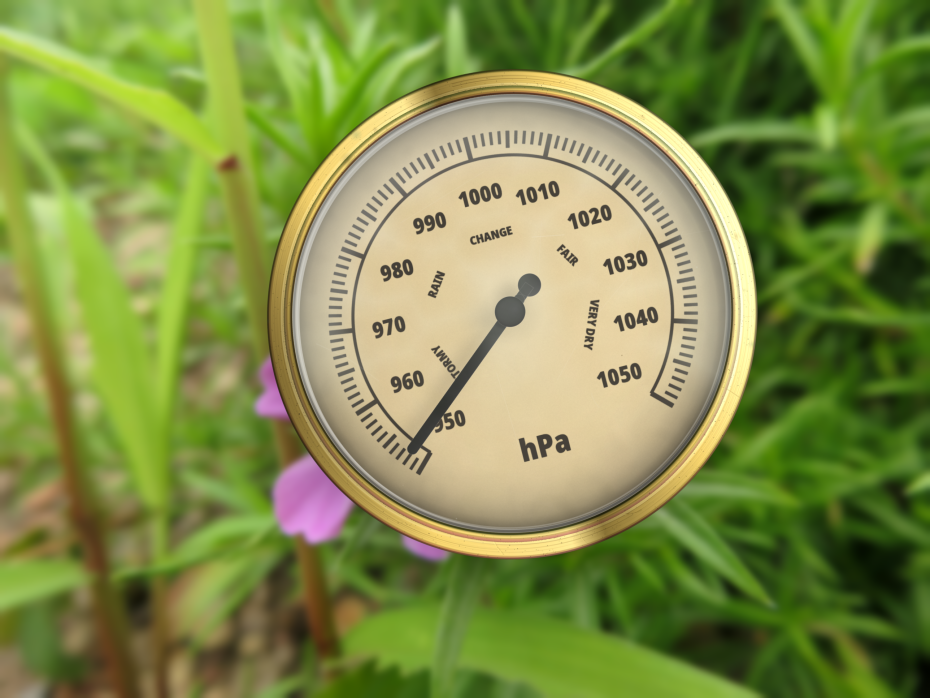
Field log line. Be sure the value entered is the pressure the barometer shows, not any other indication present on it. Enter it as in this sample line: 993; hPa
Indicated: 952; hPa
